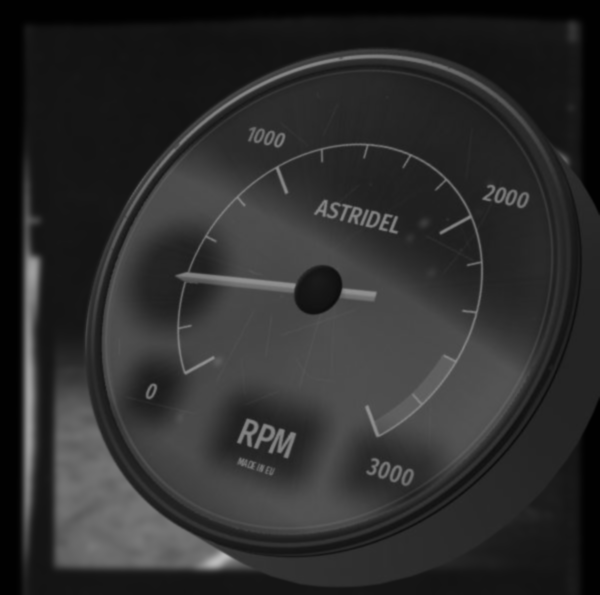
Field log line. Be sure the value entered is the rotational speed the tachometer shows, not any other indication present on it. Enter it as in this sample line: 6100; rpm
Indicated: 400; rpm
